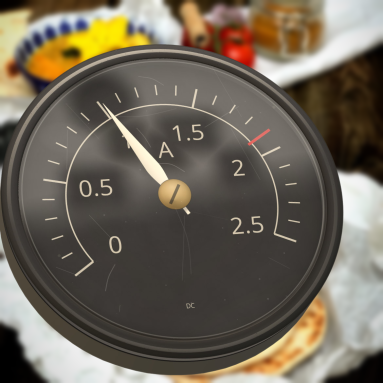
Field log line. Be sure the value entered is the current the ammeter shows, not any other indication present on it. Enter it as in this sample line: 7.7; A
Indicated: 1; A
